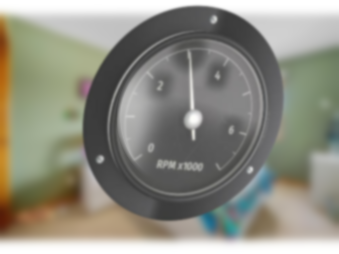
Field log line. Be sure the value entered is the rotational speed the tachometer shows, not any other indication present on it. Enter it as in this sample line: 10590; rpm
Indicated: 3000; rpm
